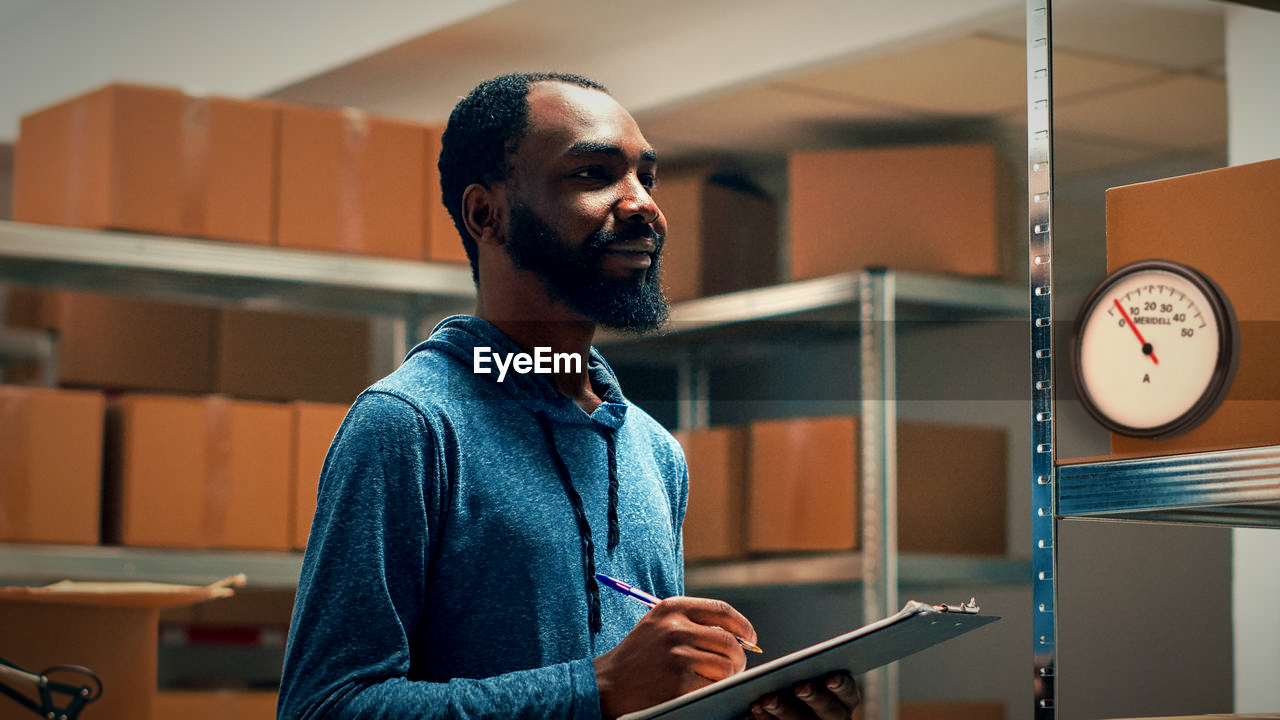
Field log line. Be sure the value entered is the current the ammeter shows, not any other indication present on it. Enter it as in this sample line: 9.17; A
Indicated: 5; A
